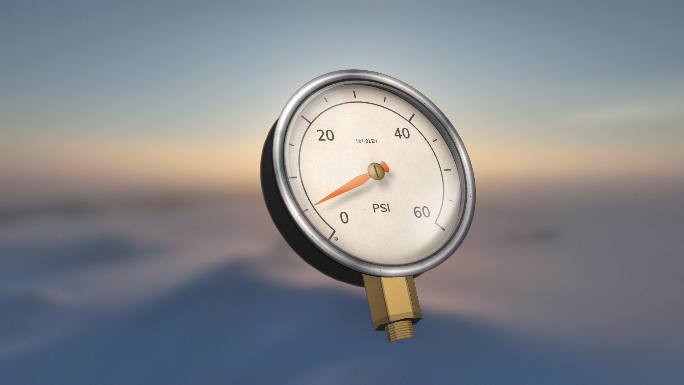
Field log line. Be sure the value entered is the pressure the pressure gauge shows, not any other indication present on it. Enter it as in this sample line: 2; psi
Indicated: 5; psi
